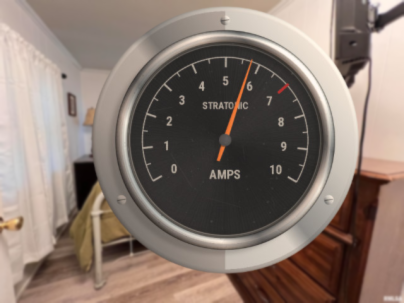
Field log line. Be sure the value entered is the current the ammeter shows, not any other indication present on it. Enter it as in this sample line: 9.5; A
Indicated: 5.75; A
